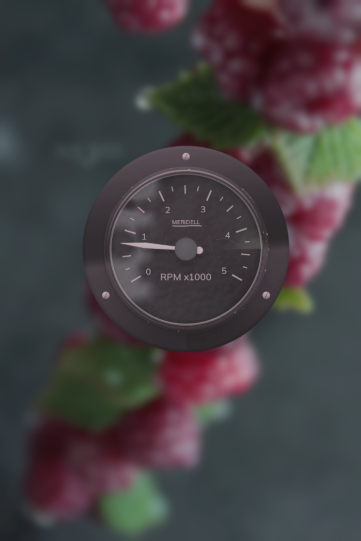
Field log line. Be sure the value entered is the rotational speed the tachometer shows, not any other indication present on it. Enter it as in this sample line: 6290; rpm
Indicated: 750; rpm
